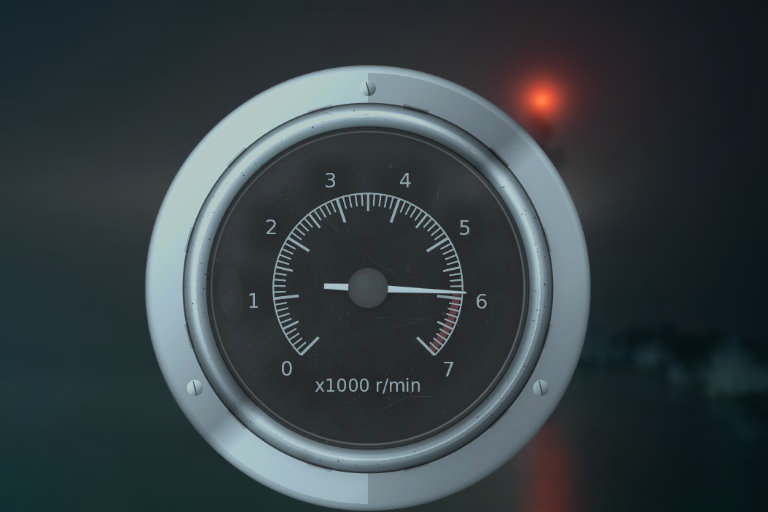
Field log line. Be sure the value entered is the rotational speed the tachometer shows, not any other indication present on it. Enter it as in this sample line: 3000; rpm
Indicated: 5900; rpm
